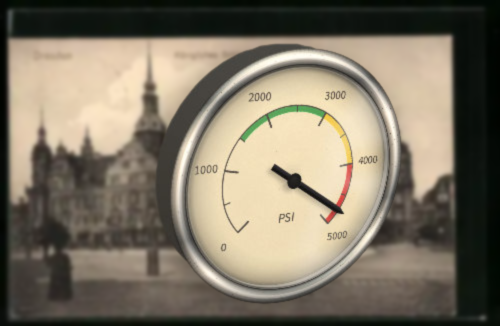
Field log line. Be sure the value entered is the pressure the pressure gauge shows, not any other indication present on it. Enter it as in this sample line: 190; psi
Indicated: 4750; psi
